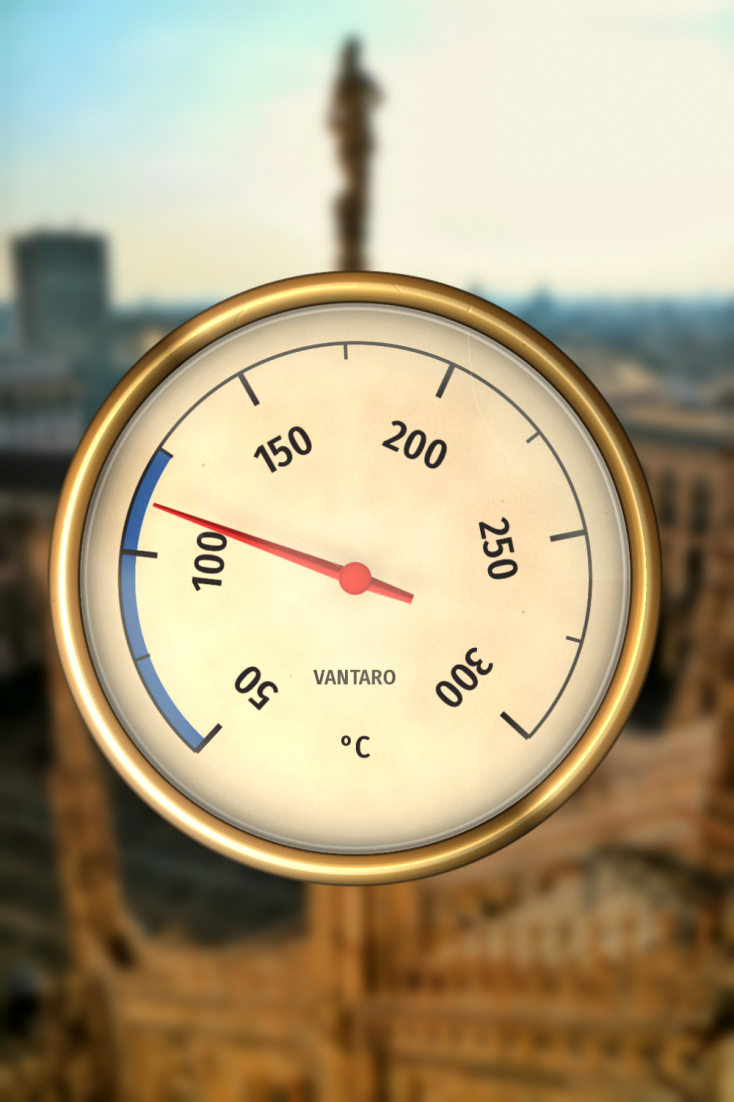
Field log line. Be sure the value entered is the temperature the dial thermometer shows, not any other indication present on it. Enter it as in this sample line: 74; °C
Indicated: 112.5; °C
